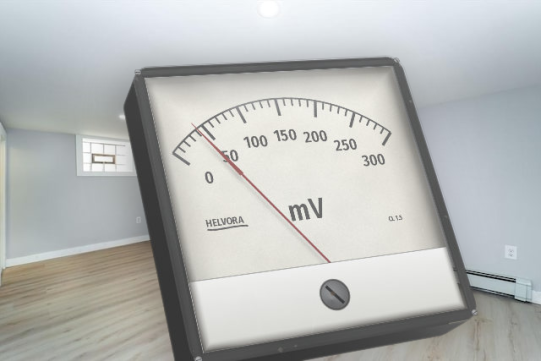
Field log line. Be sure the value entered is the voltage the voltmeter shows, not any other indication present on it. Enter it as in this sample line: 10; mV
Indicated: 40; mV
